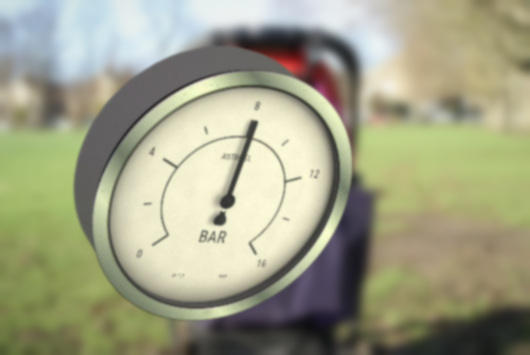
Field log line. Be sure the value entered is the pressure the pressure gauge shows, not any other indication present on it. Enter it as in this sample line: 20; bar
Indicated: 8; bar
